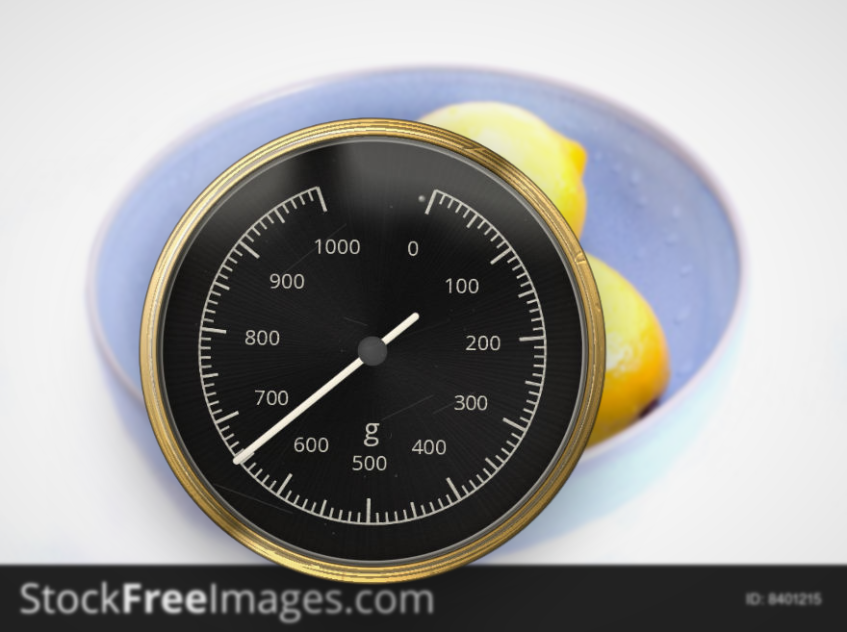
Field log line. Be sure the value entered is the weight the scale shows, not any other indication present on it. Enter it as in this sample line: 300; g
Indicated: 655; g
